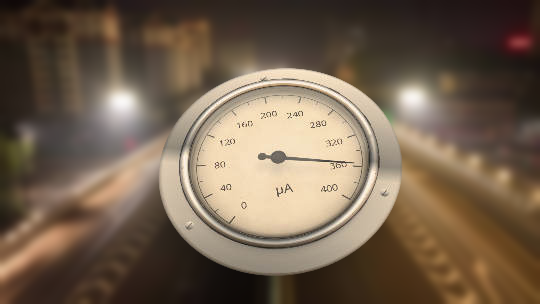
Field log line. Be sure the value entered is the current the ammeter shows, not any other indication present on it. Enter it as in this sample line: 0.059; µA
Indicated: 360; µA
